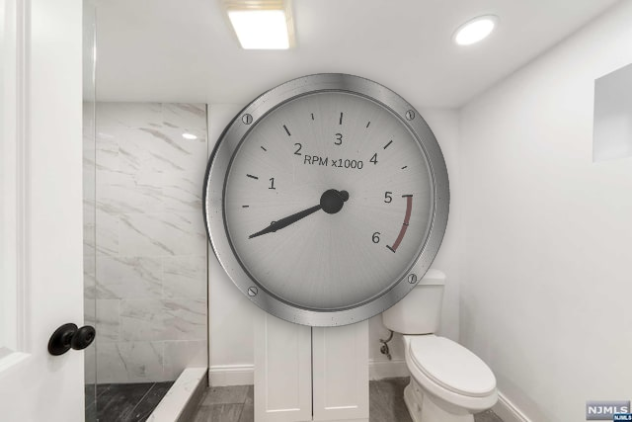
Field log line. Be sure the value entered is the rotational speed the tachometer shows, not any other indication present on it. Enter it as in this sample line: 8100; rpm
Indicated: 0; rpm
